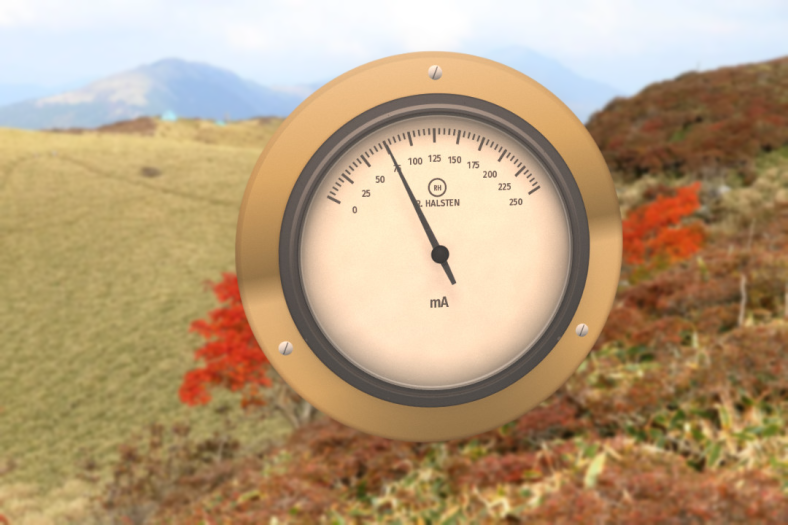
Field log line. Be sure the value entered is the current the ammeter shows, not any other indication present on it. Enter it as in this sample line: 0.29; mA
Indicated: 75; mA
